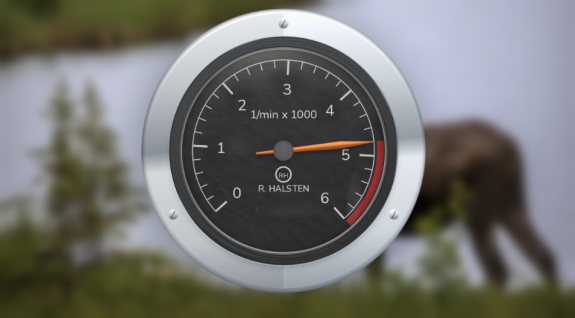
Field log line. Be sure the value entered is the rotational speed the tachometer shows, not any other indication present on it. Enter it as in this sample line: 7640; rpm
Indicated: 4800; rpm
